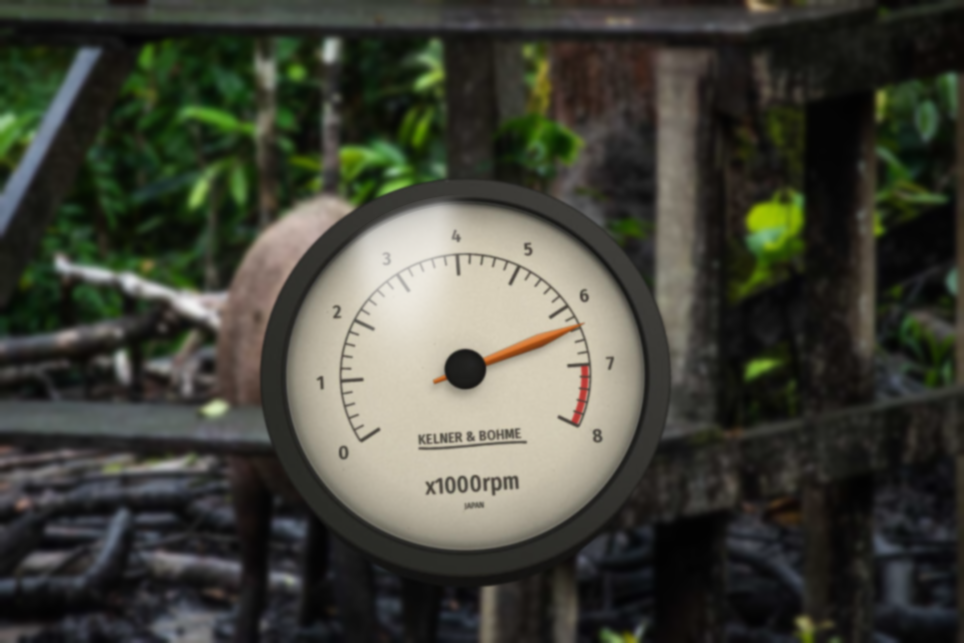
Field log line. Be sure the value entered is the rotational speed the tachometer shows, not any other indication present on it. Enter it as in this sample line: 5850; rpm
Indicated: 6400; rpm
